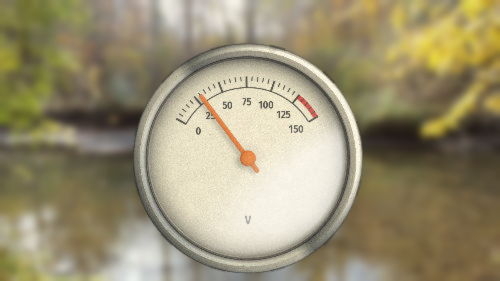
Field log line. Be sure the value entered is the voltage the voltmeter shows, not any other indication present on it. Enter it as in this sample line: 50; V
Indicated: 30; V
